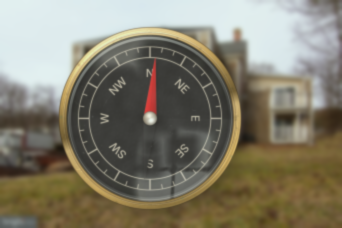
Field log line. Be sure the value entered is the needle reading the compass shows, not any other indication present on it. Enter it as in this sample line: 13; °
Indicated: 5; °
